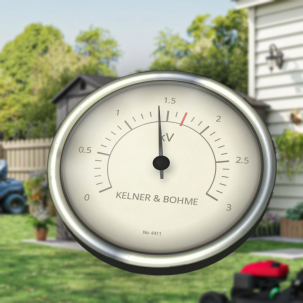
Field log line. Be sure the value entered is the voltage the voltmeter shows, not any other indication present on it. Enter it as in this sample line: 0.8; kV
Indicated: 1.4; kV
